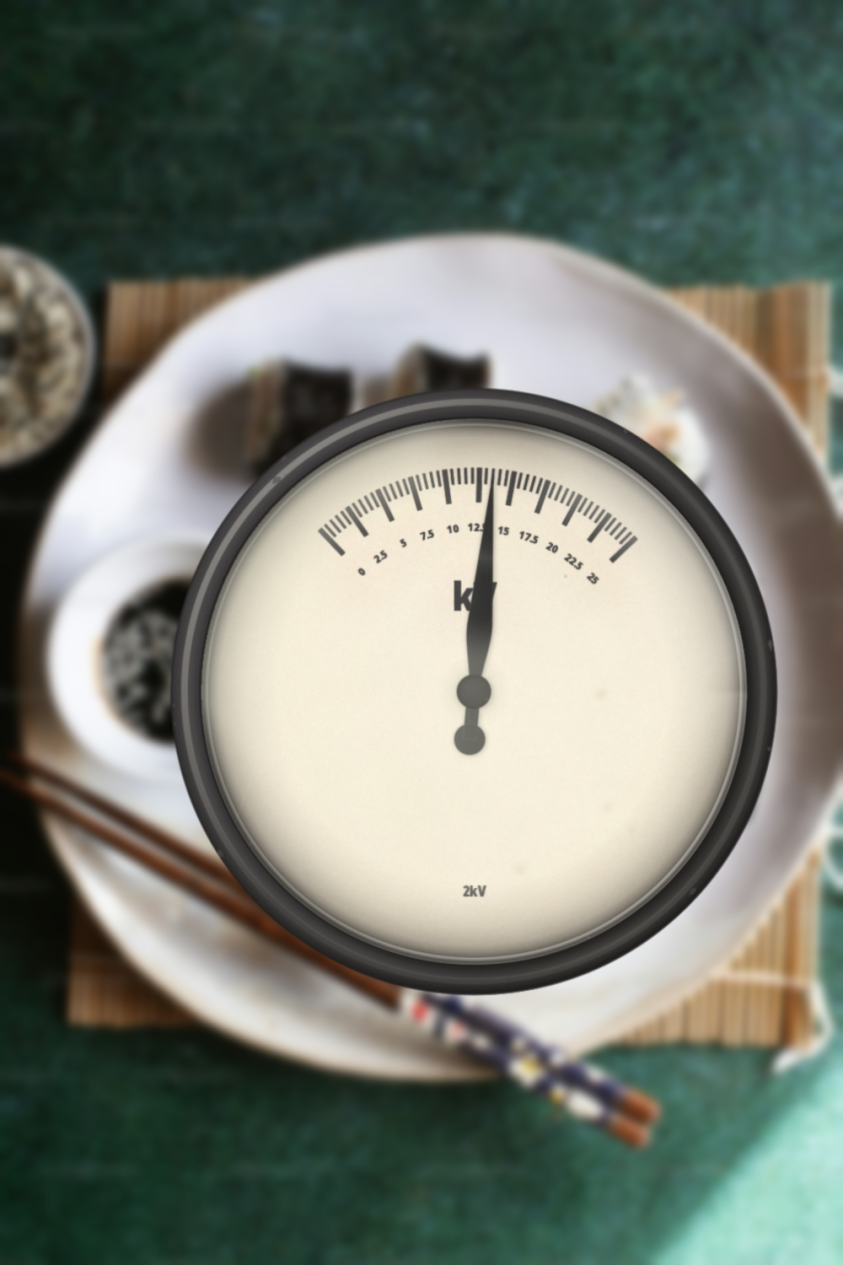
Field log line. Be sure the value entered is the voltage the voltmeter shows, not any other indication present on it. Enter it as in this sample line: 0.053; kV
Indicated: 13.5; kV
